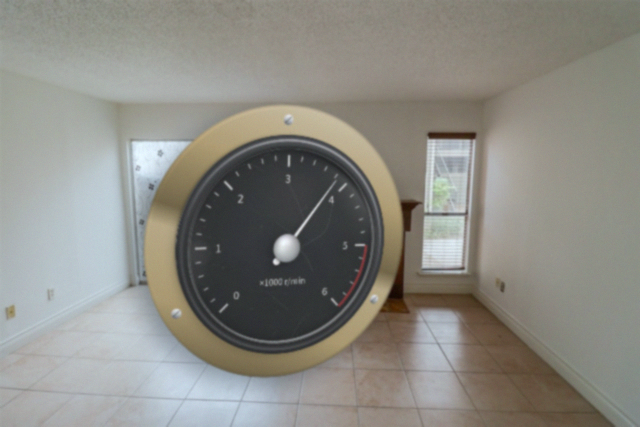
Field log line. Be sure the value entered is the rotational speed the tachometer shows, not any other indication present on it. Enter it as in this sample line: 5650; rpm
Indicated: 3800; rpm
